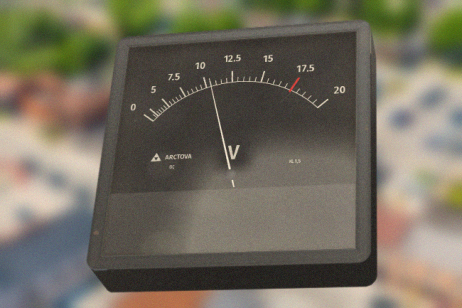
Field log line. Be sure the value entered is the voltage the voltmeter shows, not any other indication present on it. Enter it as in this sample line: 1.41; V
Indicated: 10.5; V
